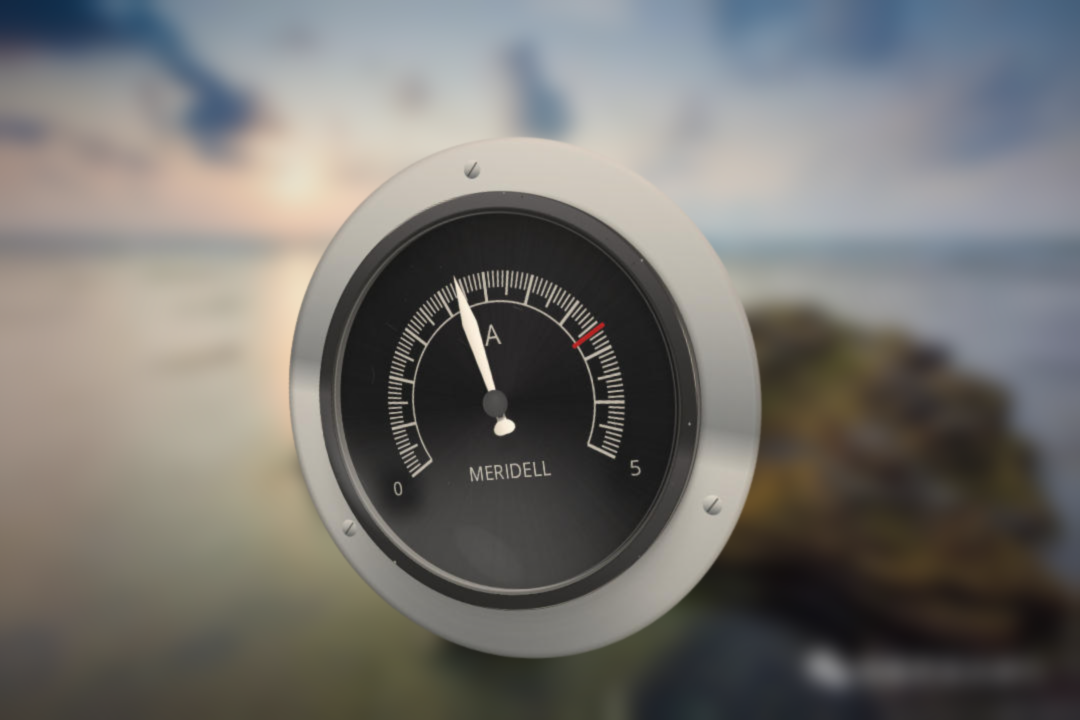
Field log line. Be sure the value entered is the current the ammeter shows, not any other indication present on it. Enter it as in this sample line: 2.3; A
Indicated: 2.25; A
